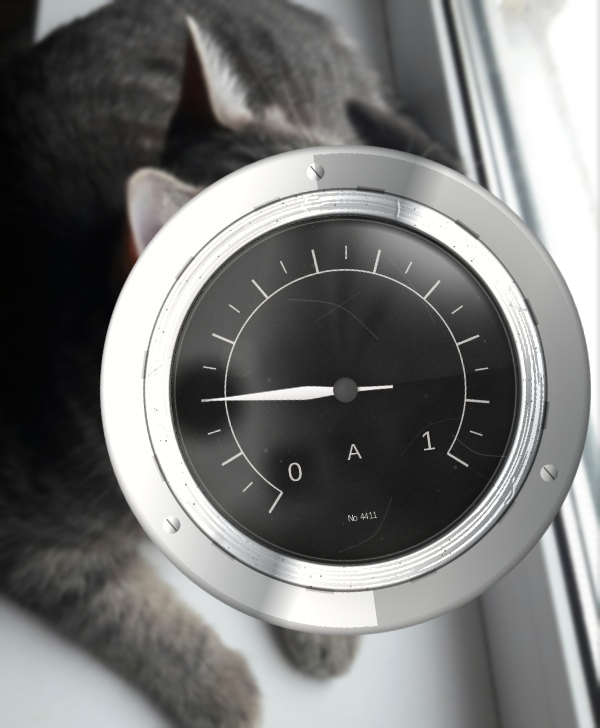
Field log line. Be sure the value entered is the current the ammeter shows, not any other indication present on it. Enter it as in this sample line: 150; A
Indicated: 0.2; A
